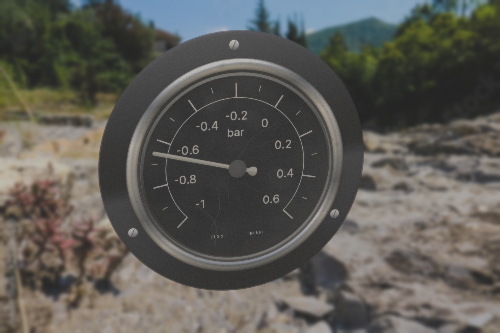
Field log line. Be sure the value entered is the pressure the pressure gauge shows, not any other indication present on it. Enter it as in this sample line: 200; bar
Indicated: -0.65; bar
